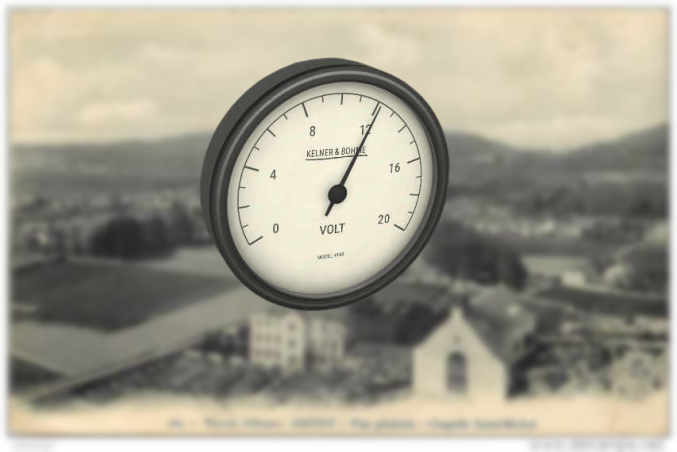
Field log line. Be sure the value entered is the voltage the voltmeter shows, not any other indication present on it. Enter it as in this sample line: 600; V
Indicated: 12; V
